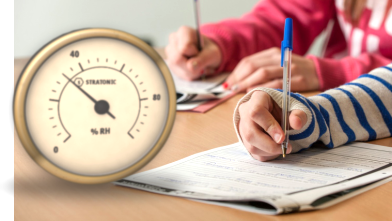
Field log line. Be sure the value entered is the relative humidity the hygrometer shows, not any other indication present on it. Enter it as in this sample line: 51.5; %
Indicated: 32; %
